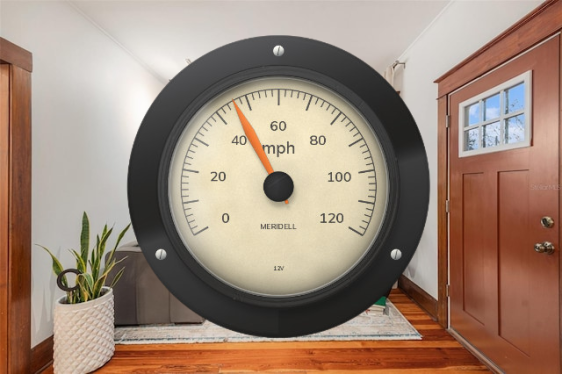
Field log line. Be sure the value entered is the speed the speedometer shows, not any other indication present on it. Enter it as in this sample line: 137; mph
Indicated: 46; mph
